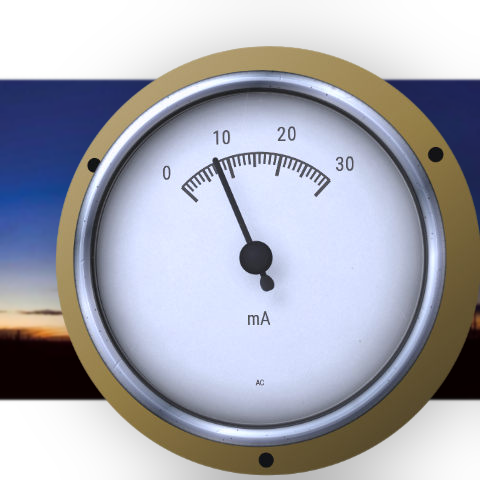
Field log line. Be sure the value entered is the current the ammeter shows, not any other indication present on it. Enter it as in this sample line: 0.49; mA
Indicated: 8; mA
